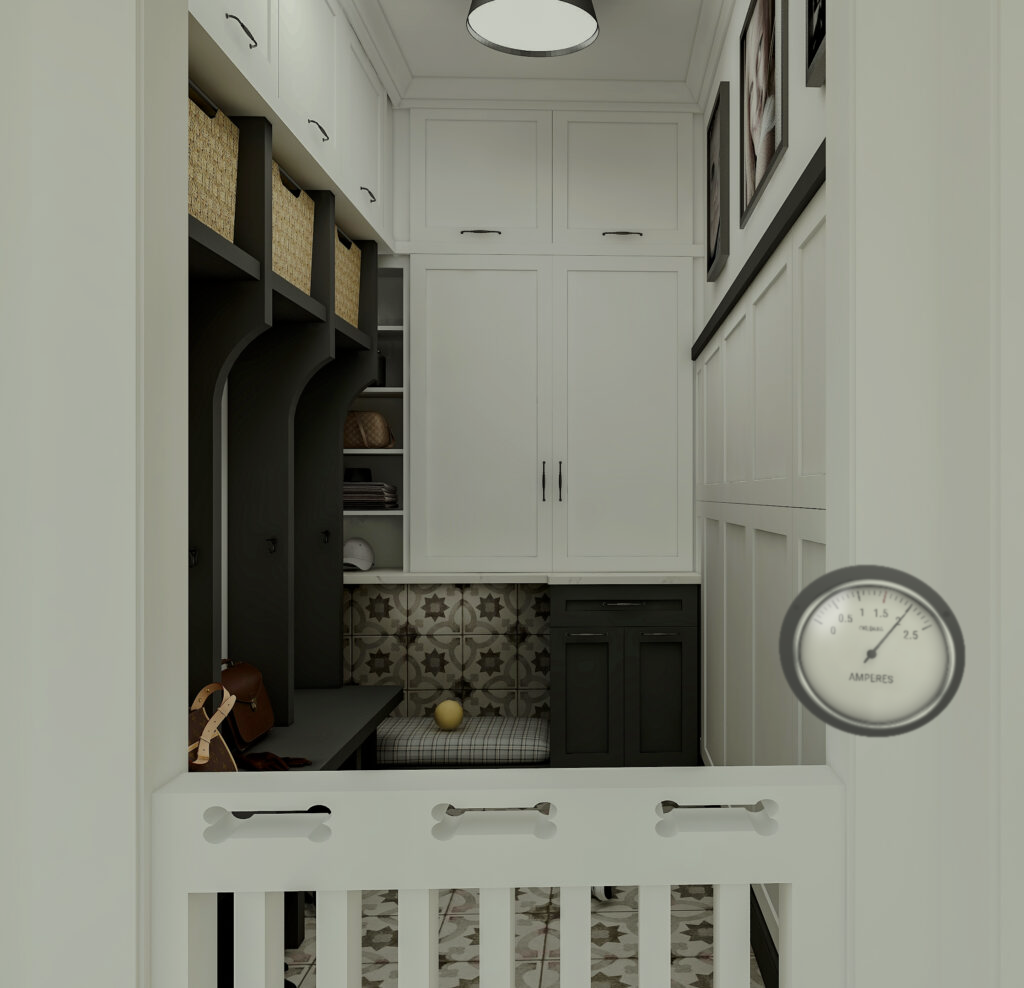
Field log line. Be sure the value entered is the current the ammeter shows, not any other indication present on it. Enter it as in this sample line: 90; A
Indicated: 2; A
